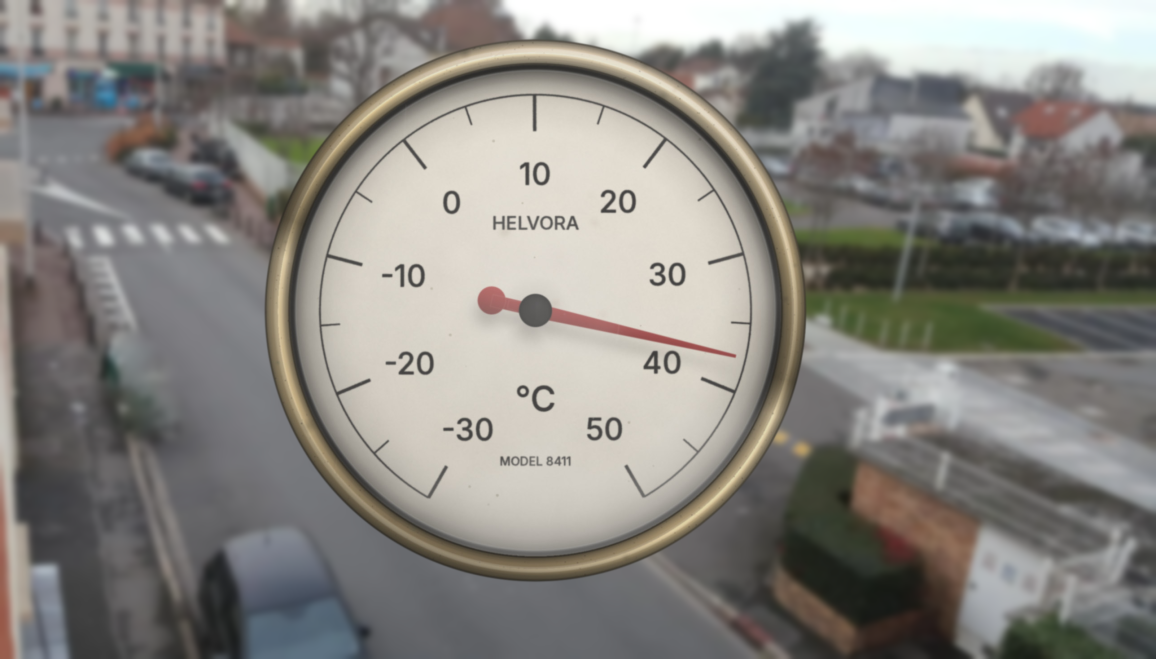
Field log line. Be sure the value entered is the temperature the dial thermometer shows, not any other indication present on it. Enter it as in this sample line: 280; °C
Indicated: 37.5; °C
